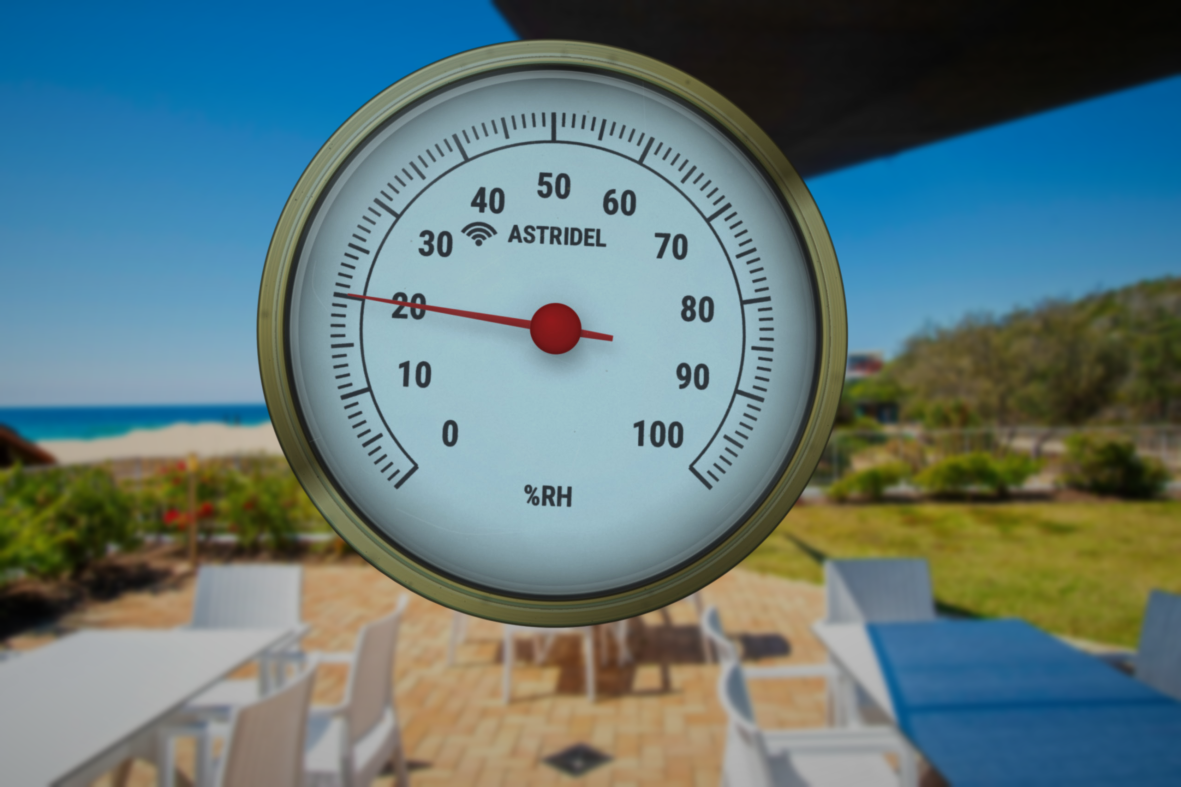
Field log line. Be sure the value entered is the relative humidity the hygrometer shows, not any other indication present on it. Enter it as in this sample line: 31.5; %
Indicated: 20; %
